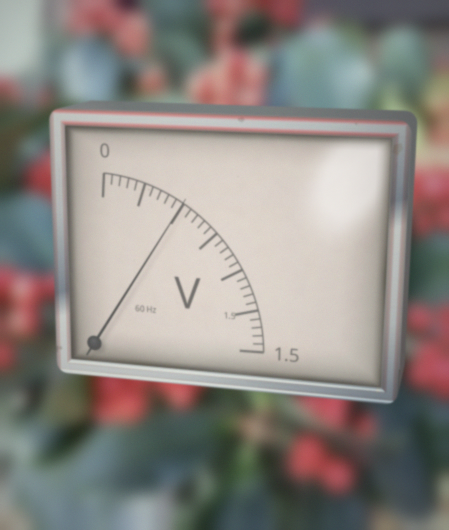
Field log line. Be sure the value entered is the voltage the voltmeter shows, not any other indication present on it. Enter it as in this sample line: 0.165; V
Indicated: 0.5; V
